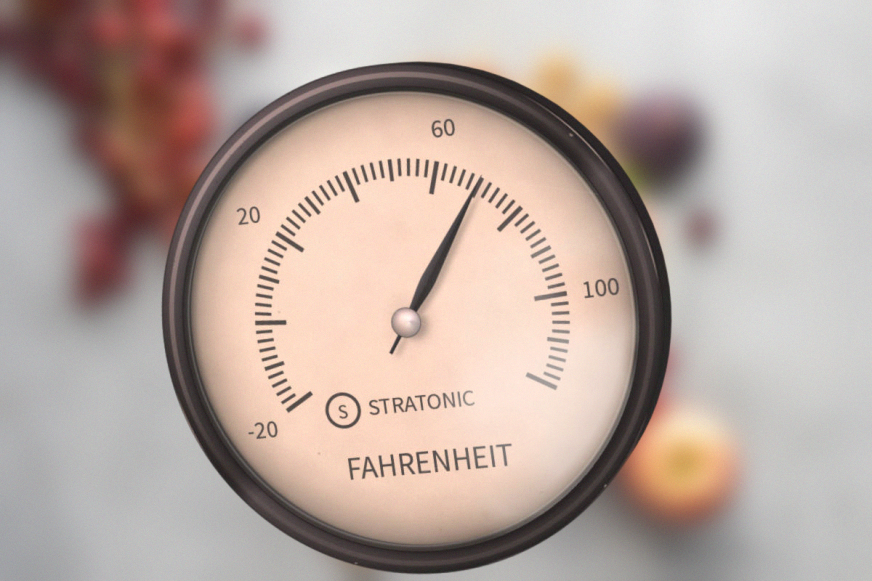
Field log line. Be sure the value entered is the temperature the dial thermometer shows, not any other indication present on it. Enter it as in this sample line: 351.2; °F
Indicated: 70; °F
